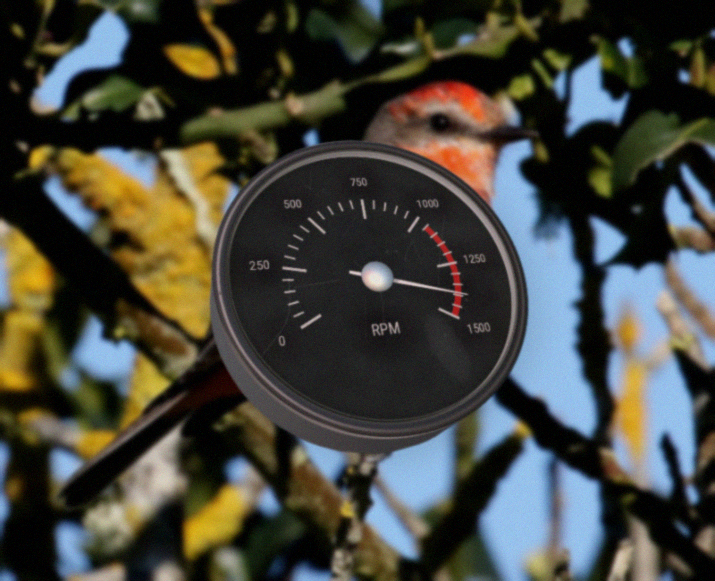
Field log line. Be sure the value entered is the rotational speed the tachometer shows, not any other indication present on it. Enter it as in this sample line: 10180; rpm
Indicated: 1400; rpm
